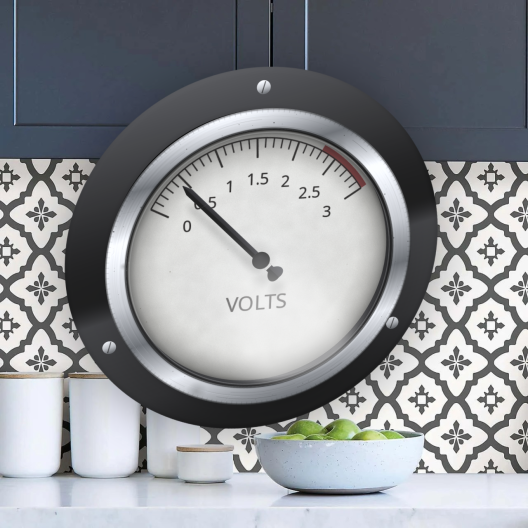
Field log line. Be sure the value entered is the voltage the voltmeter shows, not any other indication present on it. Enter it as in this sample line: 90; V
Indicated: 0.45; V
